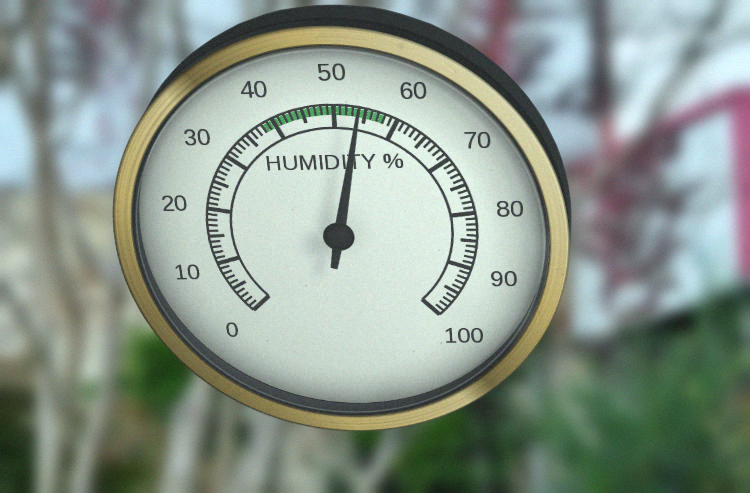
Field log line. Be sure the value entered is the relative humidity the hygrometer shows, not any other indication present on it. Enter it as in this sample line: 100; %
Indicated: 54; %
